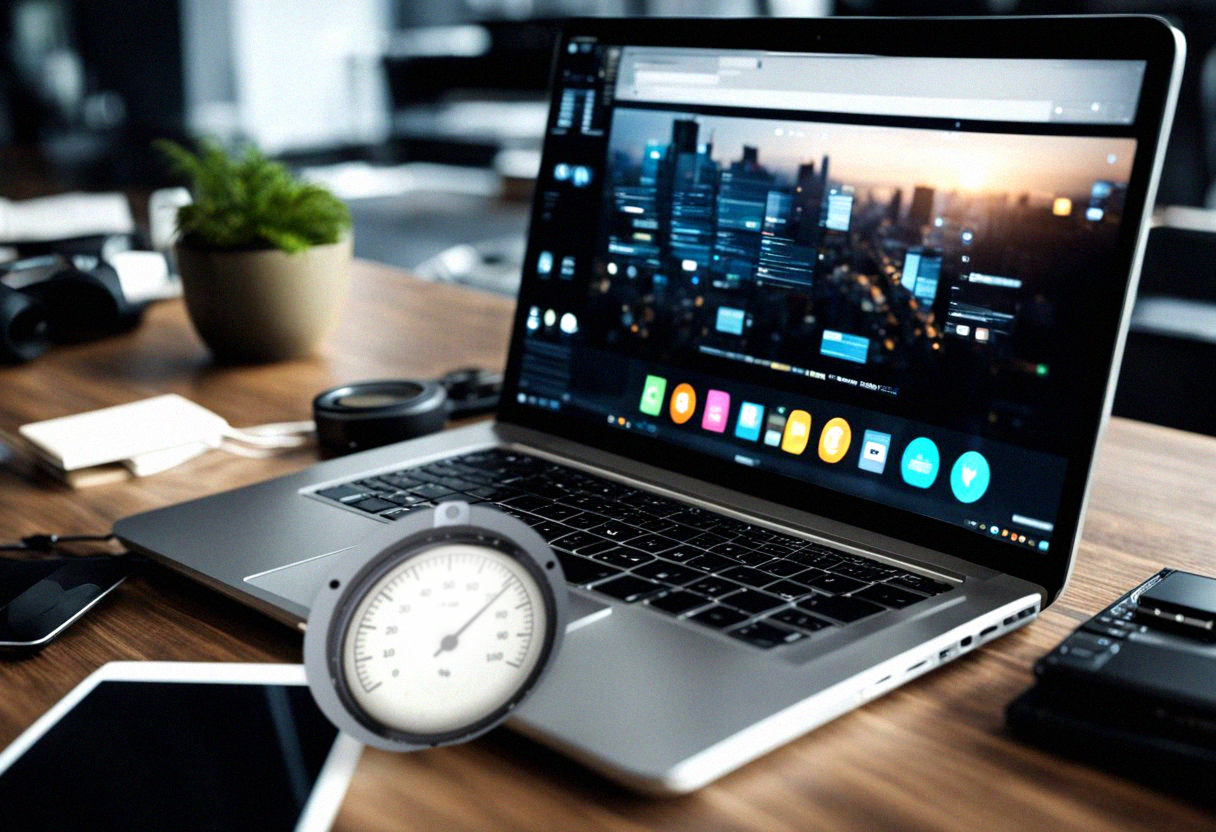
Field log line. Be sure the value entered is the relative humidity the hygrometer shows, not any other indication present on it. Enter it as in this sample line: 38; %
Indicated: 70; %
